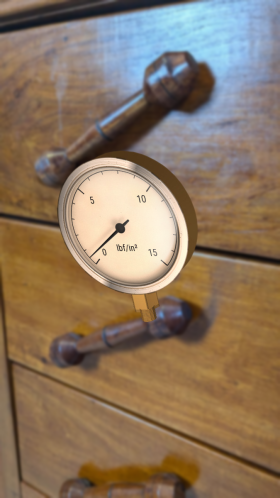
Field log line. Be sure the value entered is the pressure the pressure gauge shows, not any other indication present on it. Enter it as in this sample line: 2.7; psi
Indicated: 0.5; psi
